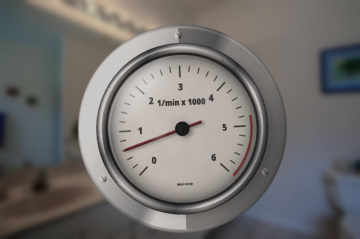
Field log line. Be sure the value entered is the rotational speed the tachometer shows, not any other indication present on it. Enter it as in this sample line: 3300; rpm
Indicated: 600; rpm
